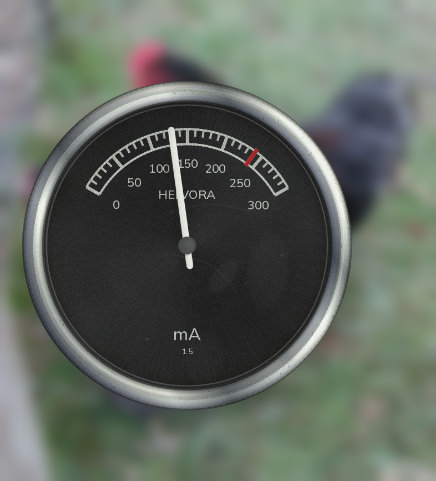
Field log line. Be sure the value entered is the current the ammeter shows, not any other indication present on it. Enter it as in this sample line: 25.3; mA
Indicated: 130; mA
